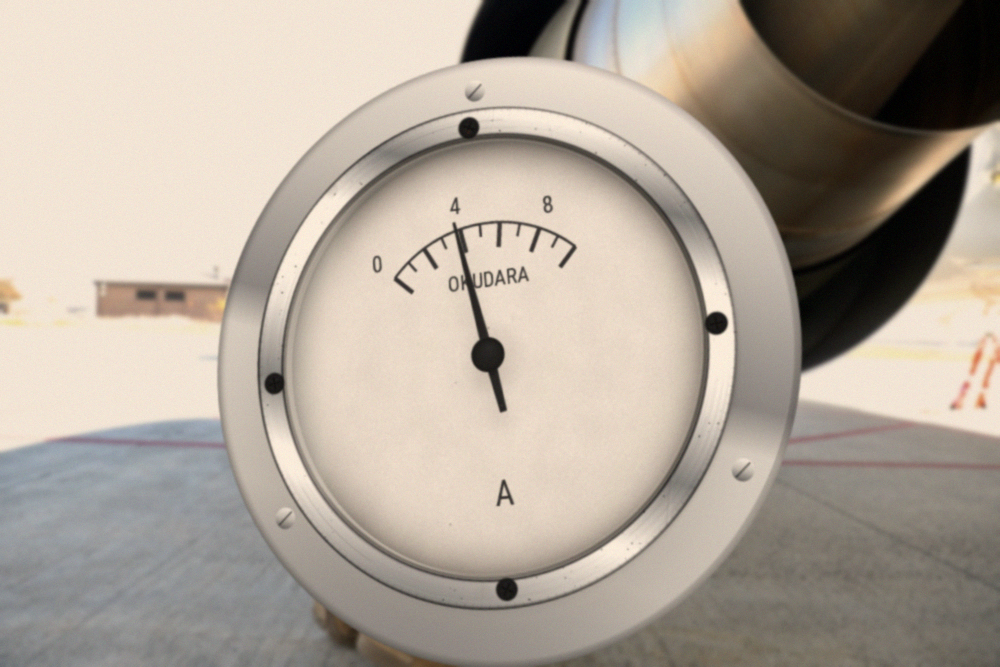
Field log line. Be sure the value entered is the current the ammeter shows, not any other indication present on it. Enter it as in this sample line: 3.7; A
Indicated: 4; A
